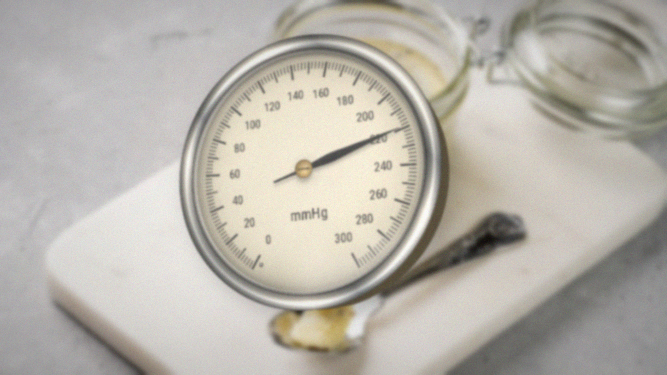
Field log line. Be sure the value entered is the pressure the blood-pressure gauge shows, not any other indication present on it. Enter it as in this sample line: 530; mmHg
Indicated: 220; mmHg
